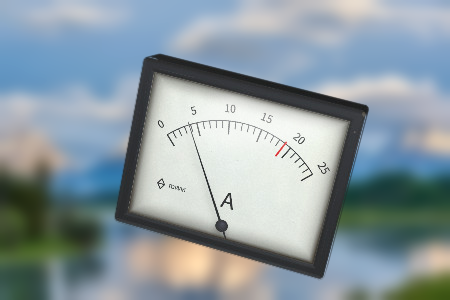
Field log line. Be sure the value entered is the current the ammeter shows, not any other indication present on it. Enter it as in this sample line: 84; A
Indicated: 4; A
